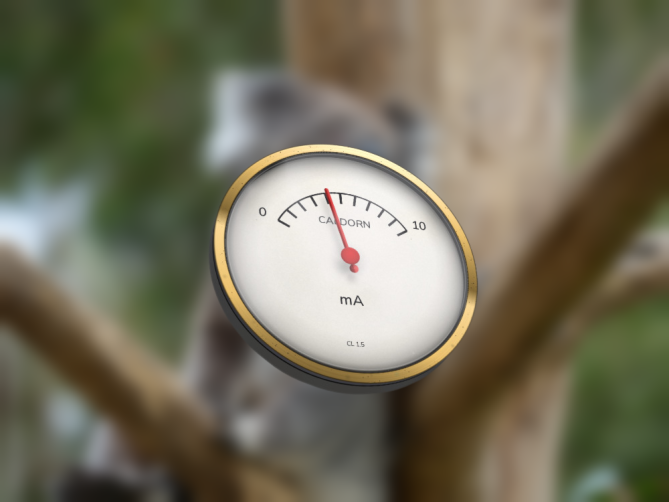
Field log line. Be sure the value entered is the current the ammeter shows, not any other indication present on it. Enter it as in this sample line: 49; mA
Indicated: 4; mA
